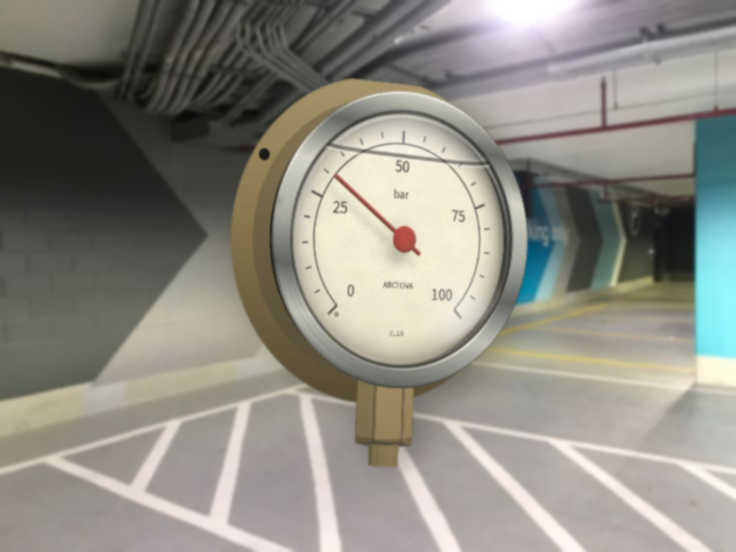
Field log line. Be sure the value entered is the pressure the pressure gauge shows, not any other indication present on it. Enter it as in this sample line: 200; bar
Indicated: 30; bar
